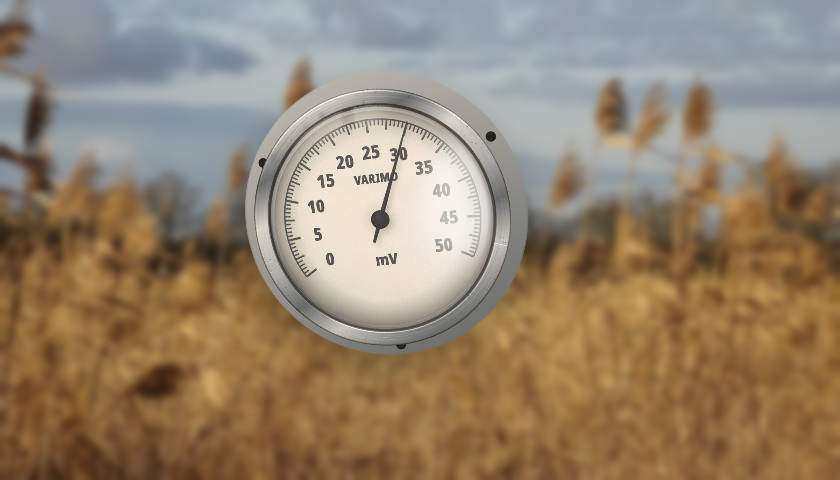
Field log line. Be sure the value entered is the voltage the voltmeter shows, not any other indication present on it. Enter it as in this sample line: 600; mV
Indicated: 30; mV
